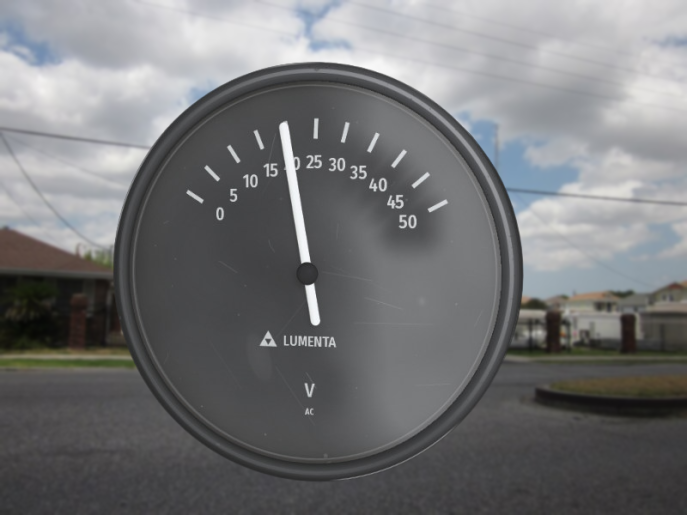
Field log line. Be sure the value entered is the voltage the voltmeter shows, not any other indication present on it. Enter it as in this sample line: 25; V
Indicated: 20; V
